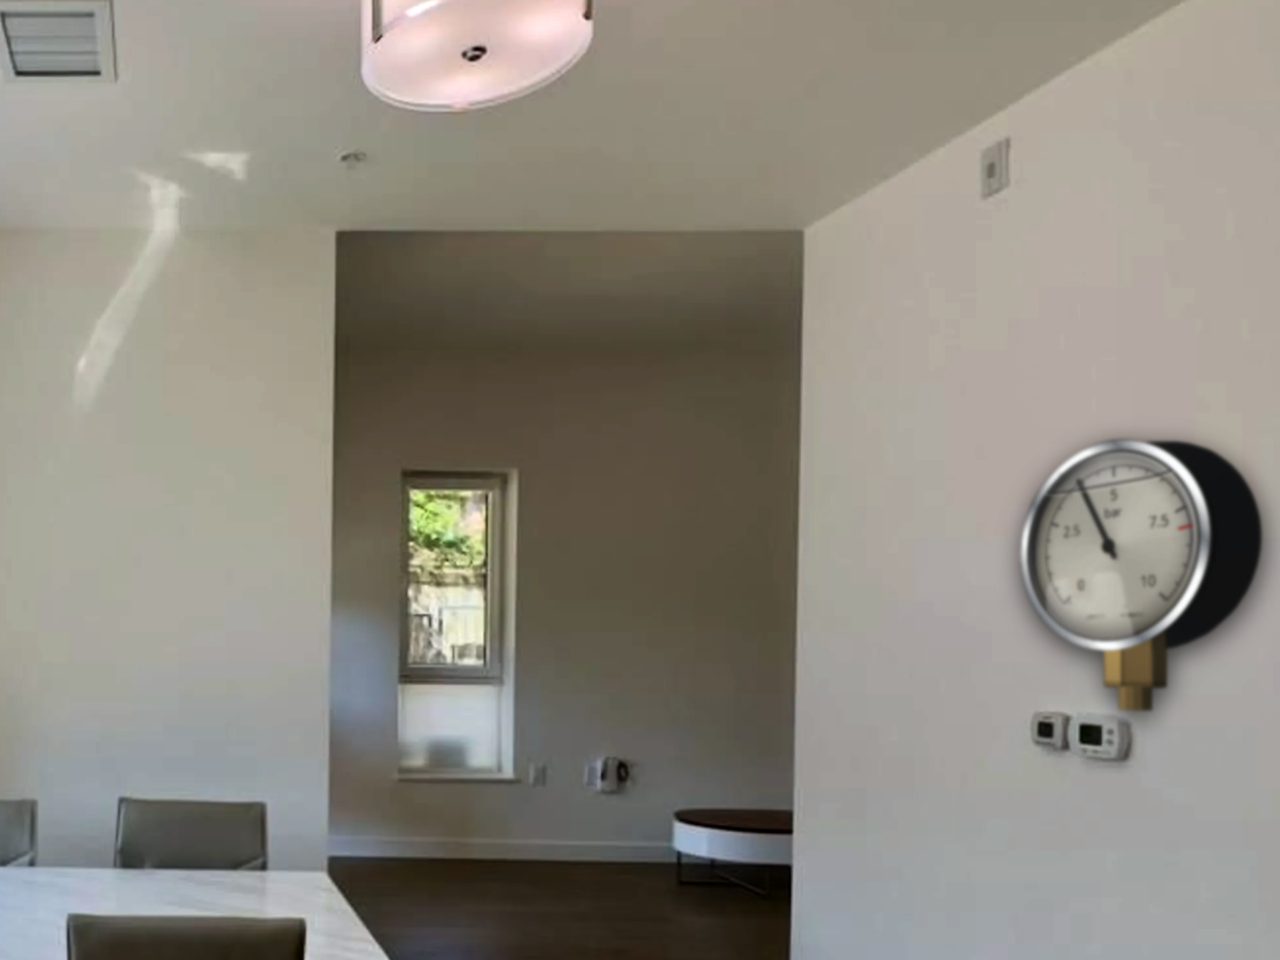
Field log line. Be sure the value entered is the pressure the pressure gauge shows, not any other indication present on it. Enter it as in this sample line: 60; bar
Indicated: 4; bar
